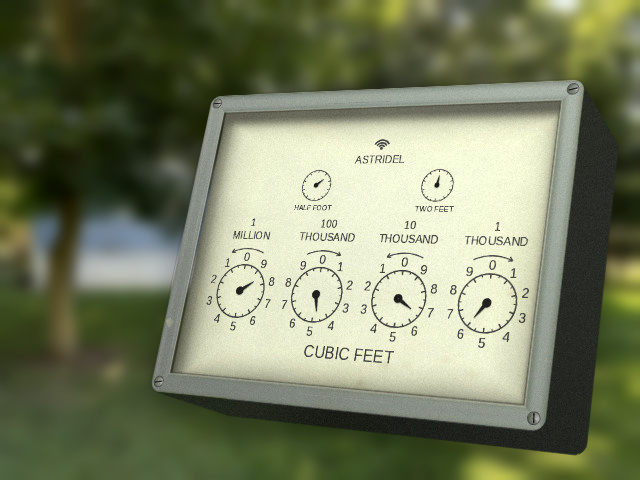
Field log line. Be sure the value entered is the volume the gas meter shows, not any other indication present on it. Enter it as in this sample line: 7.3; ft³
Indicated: 846600; ft³
